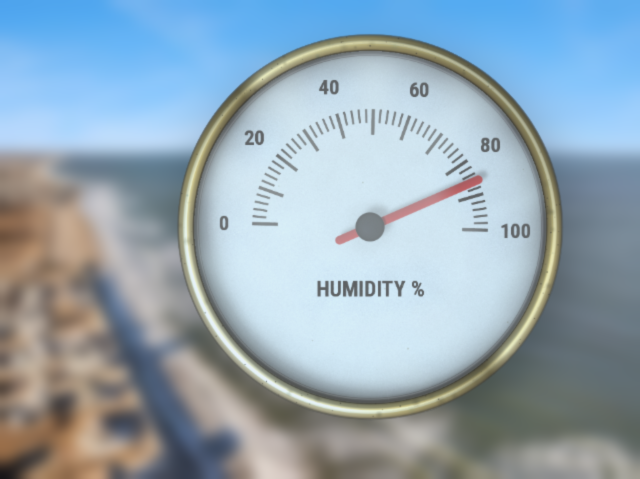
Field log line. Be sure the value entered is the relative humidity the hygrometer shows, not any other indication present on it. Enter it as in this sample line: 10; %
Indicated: 86; %
